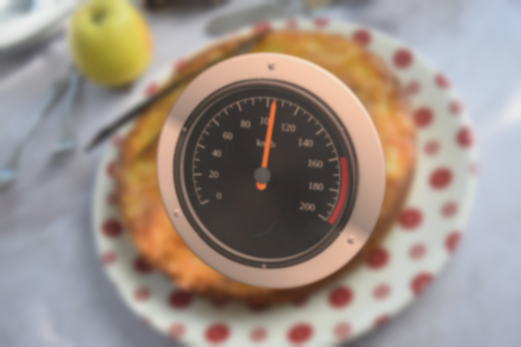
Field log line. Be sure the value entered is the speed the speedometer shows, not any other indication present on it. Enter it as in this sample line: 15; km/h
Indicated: 105; km/h
